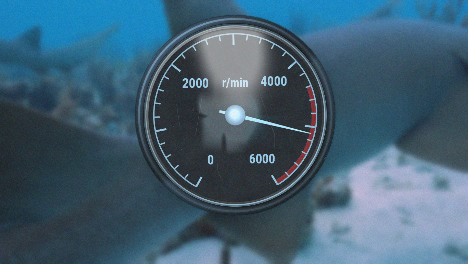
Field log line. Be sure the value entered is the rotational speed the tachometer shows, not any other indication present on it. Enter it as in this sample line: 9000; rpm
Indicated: 5100; rpm
